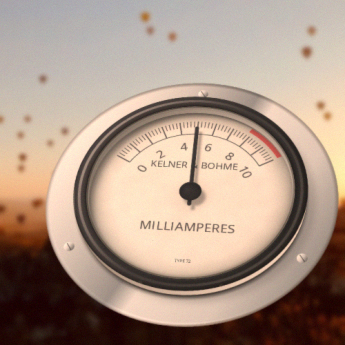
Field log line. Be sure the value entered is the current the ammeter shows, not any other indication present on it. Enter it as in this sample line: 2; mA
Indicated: 5; mA
